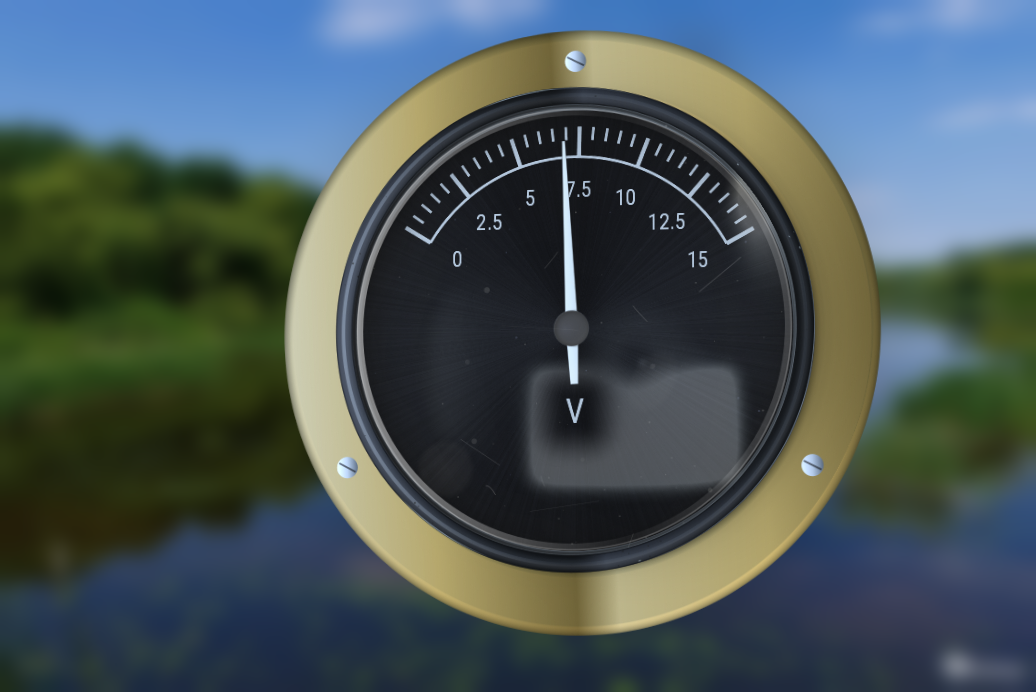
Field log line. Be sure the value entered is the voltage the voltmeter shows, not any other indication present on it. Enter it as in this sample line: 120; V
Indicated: 7; V
